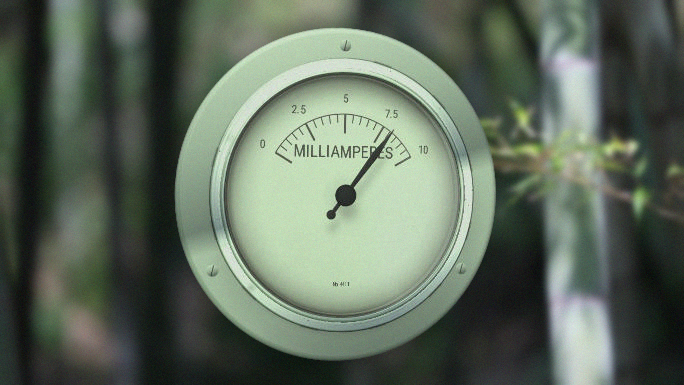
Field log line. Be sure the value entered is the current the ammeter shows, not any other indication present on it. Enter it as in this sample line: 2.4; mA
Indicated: 8; mA
